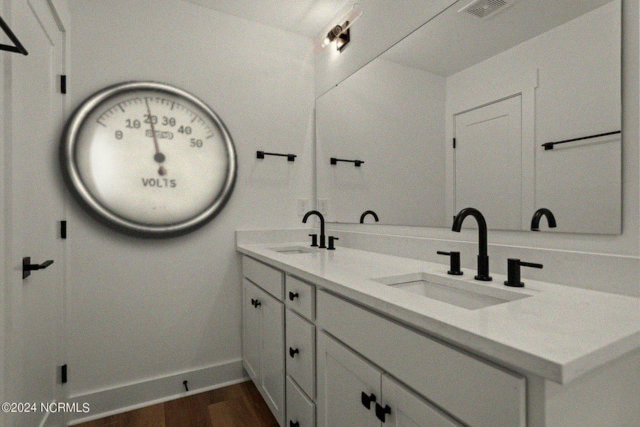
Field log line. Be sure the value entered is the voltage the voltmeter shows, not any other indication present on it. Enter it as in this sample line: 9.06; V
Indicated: 20; V
